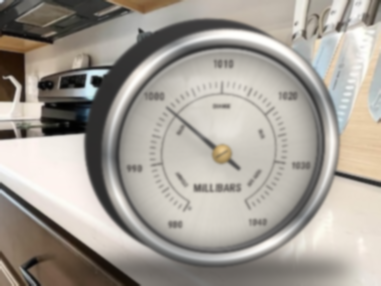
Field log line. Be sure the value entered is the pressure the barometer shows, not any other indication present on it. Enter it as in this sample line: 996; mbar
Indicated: 1000; mbar
